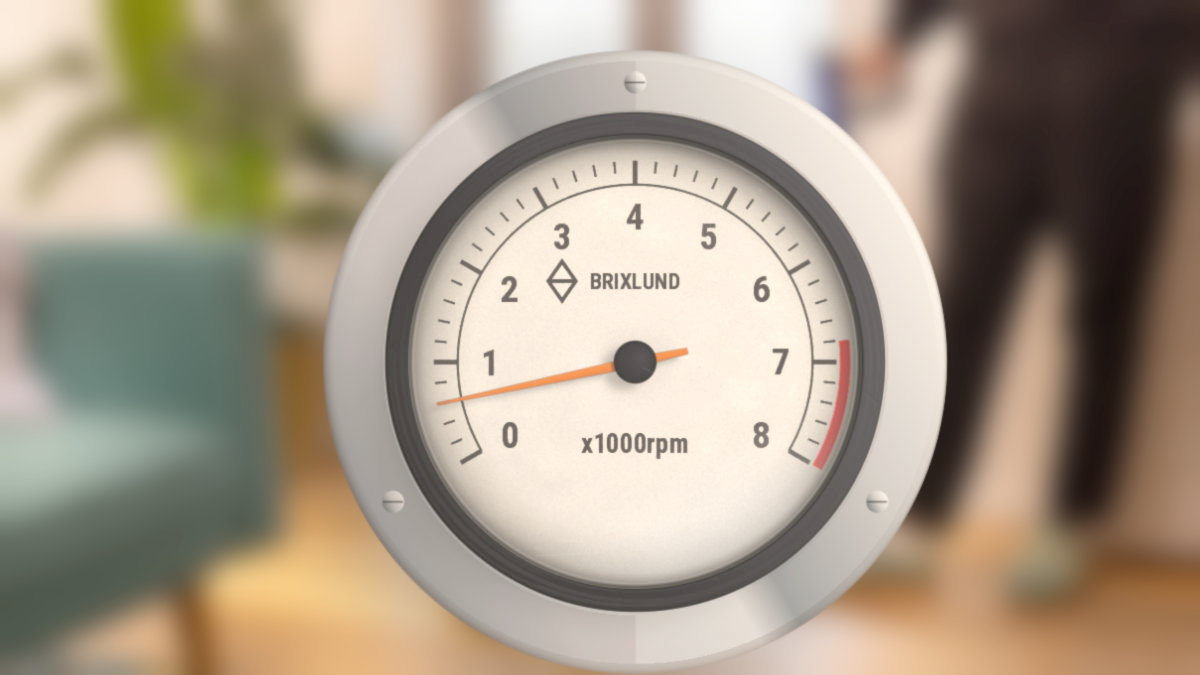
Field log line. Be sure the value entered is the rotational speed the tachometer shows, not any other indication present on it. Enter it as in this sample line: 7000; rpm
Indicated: 600; rpm
